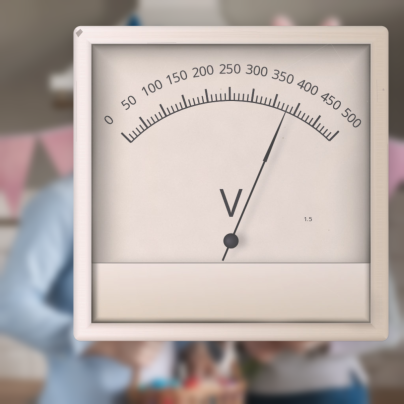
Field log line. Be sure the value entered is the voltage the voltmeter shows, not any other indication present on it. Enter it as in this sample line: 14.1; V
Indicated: 380; V
